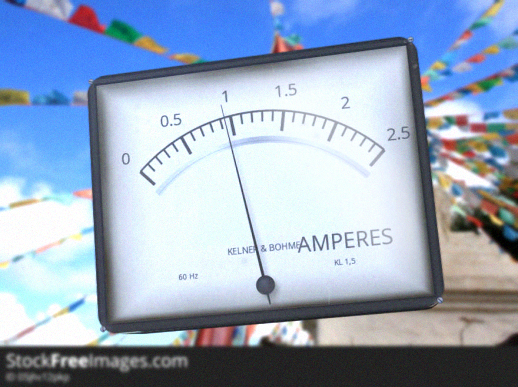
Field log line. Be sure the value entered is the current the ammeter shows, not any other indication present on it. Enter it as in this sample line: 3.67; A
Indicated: 0.95; A
